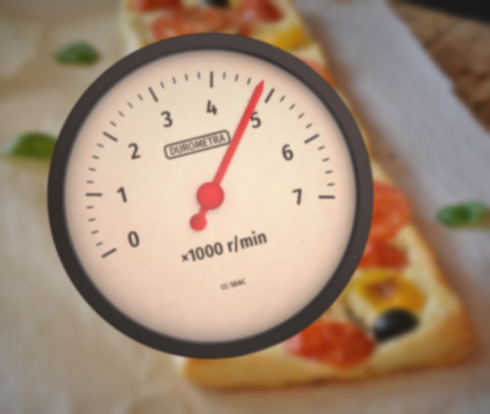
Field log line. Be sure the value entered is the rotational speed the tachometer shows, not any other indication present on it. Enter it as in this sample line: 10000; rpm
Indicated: 4800; rpm
